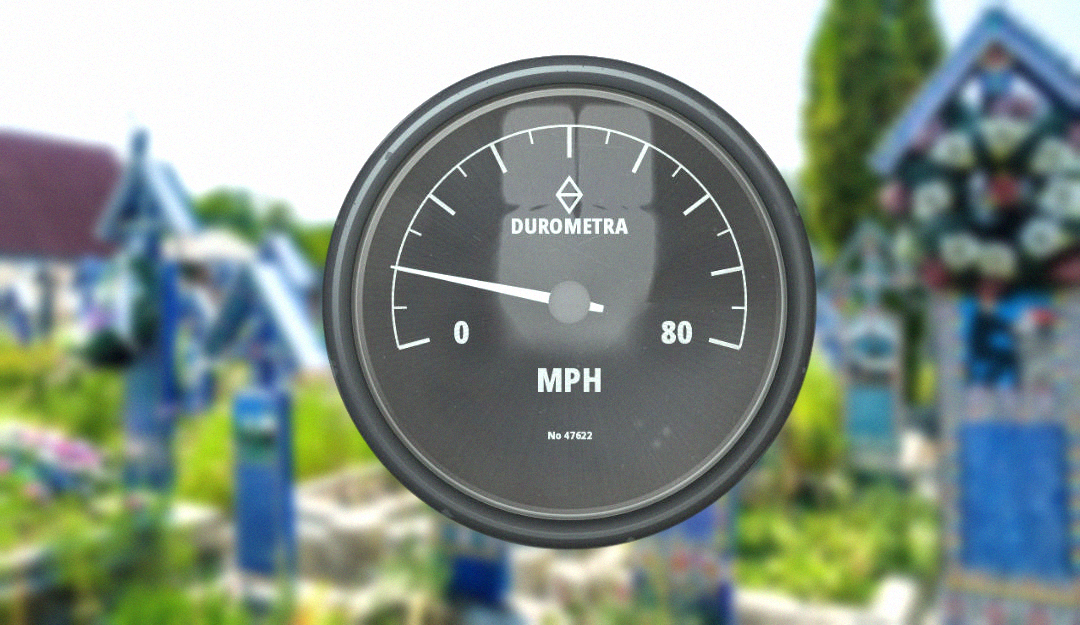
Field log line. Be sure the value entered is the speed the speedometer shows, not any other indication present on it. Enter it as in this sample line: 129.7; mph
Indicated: 10; mph
